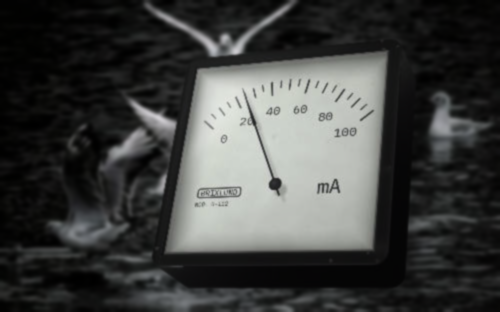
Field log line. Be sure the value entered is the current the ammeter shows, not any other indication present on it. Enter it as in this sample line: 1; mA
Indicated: 25; mA
